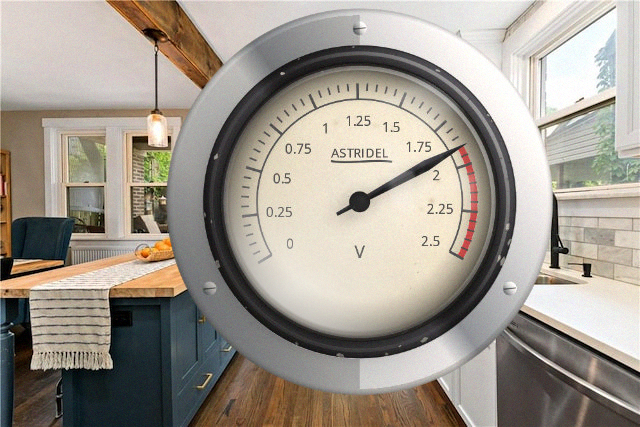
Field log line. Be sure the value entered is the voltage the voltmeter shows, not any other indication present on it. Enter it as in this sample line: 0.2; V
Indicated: 1.9; V
